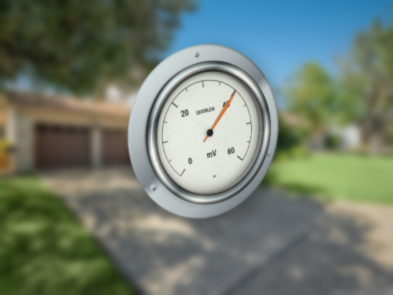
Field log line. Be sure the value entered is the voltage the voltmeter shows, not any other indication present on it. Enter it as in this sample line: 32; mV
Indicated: 40; mV
